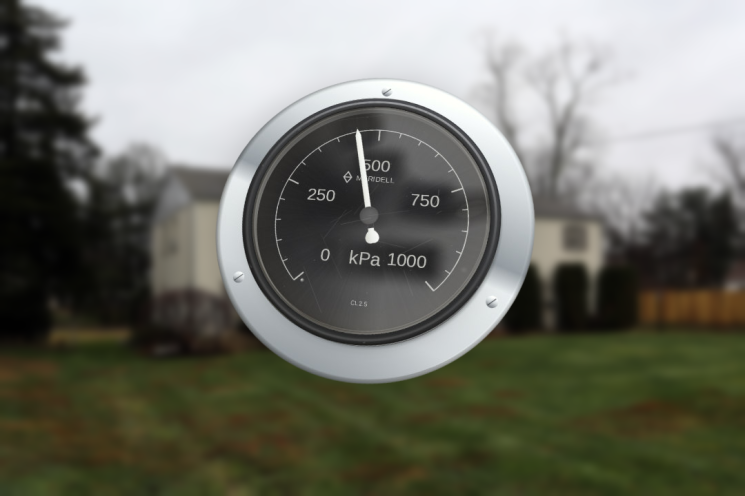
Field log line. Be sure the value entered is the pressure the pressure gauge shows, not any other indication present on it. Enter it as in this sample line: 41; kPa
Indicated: 450; kPa
